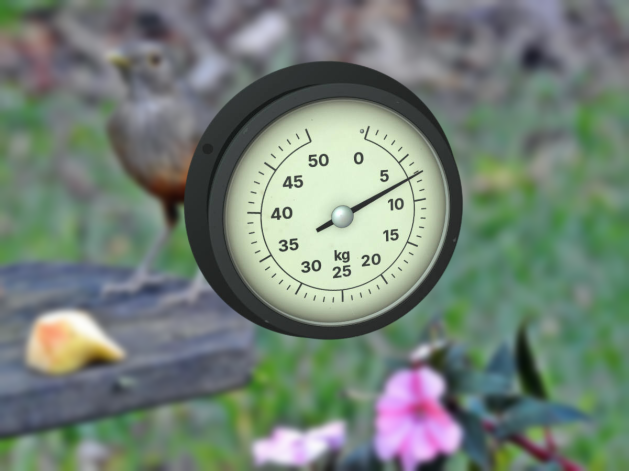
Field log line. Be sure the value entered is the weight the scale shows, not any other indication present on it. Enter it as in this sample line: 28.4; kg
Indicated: 7; kg
